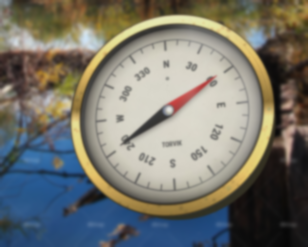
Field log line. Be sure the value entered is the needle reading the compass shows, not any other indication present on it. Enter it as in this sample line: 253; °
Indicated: 60; °
